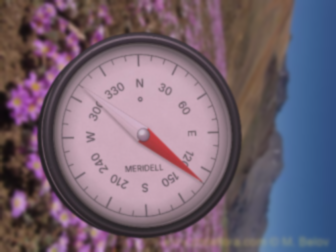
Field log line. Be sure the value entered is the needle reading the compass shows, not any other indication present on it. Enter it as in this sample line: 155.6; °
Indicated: 130; °
